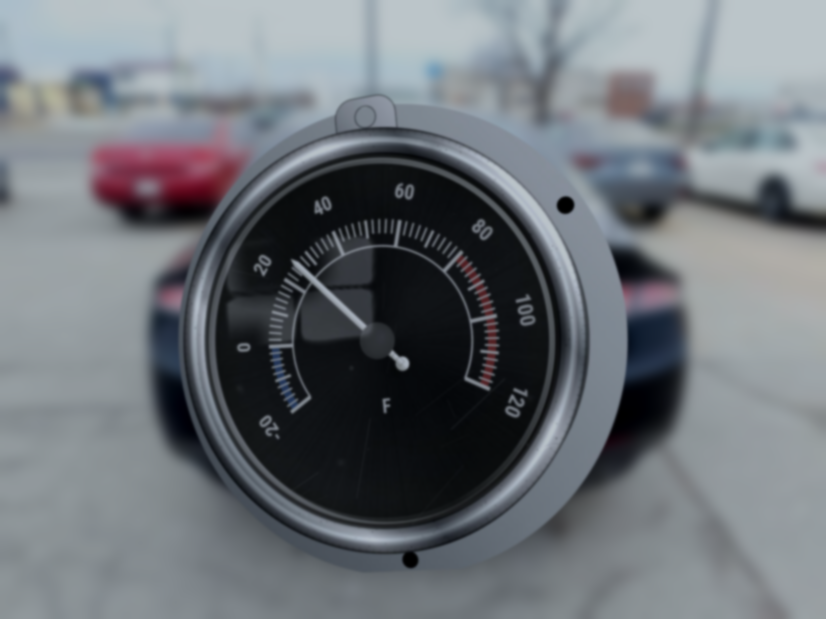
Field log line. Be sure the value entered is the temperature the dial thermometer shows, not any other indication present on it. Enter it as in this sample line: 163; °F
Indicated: 26; °F
